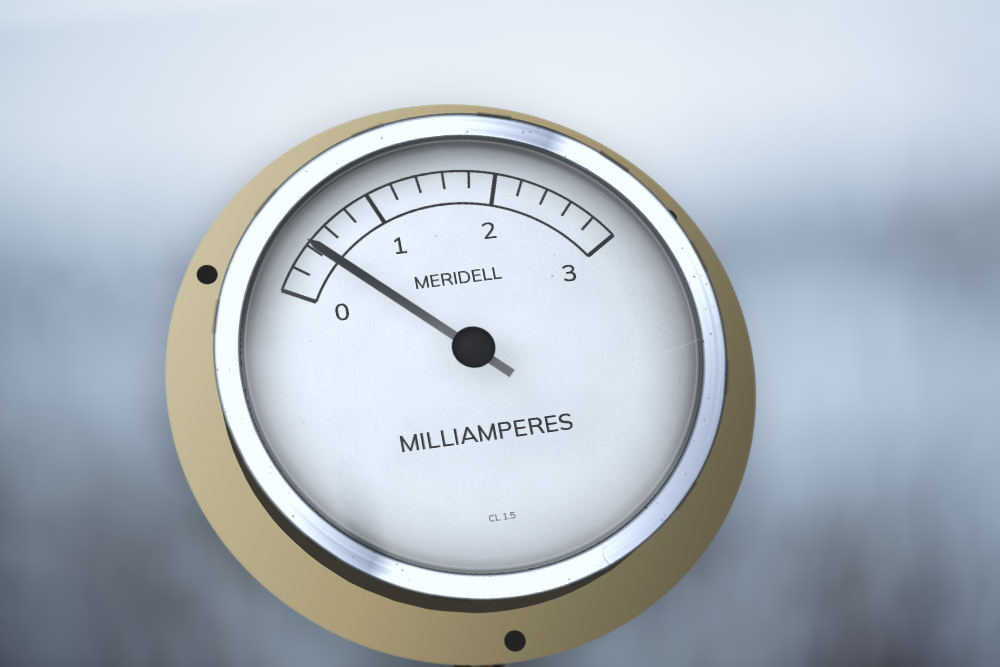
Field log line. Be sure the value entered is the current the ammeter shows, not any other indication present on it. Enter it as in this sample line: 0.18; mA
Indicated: 0.4; mA
